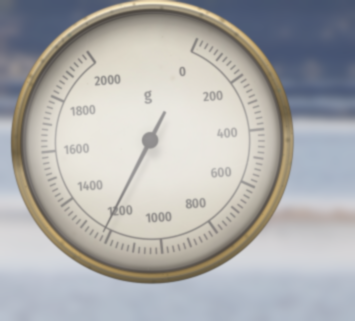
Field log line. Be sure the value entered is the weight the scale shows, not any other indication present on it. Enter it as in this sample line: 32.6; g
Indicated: 1220; g
